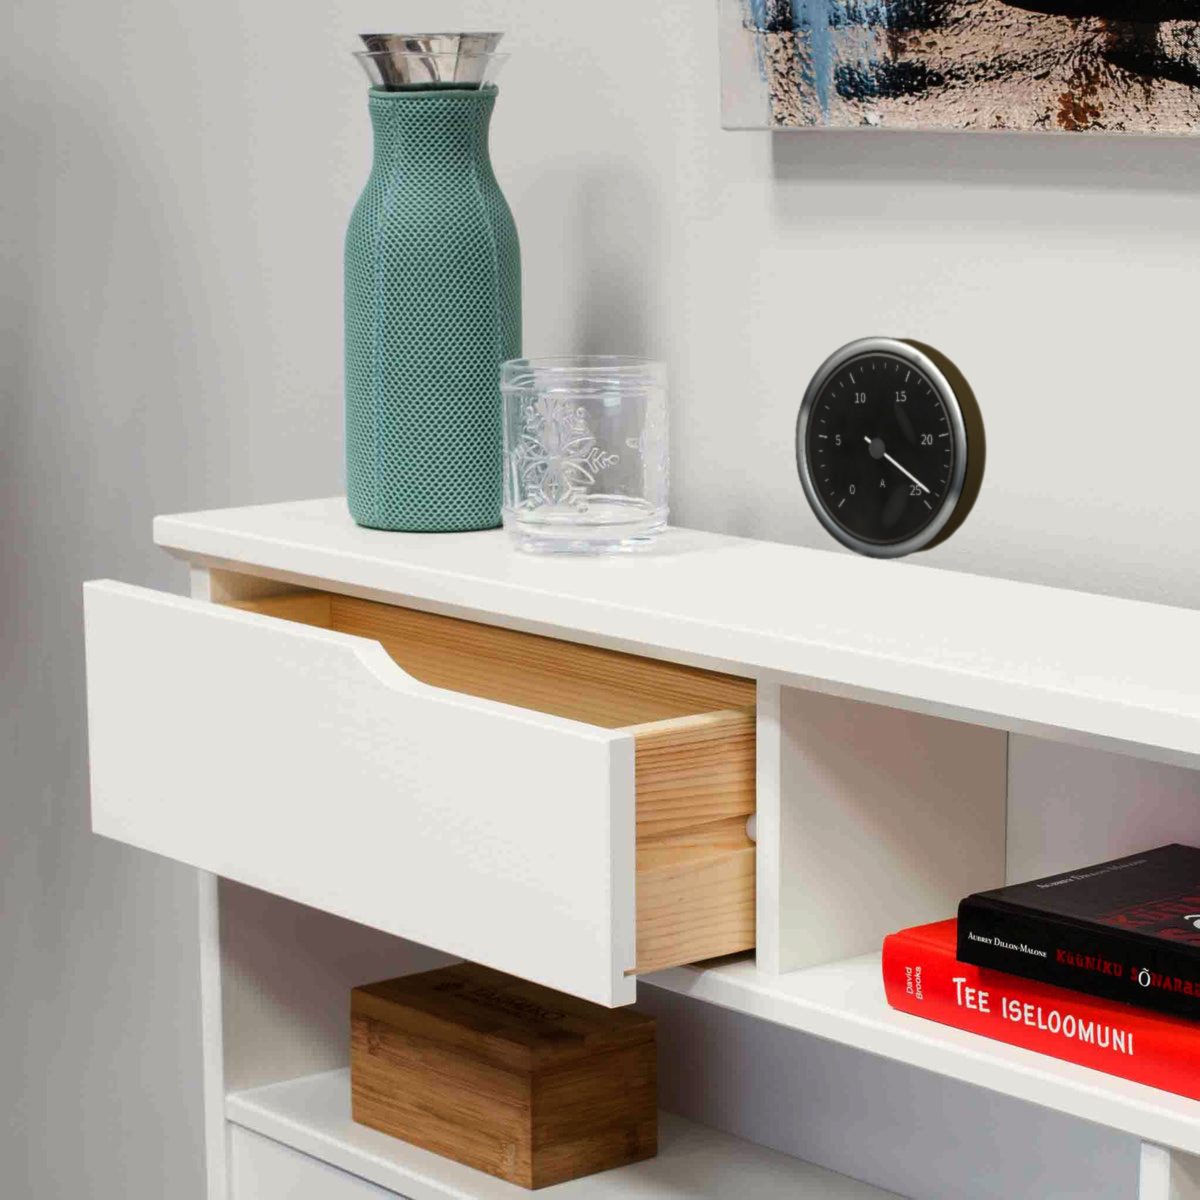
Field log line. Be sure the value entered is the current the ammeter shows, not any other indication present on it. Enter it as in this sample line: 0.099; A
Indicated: 24; A
